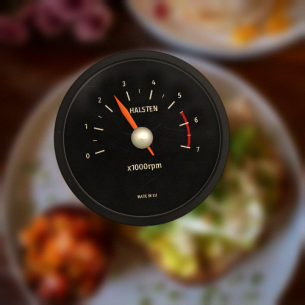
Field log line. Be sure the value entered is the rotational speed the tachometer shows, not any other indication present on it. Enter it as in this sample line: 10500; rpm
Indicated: 2500; rpm
